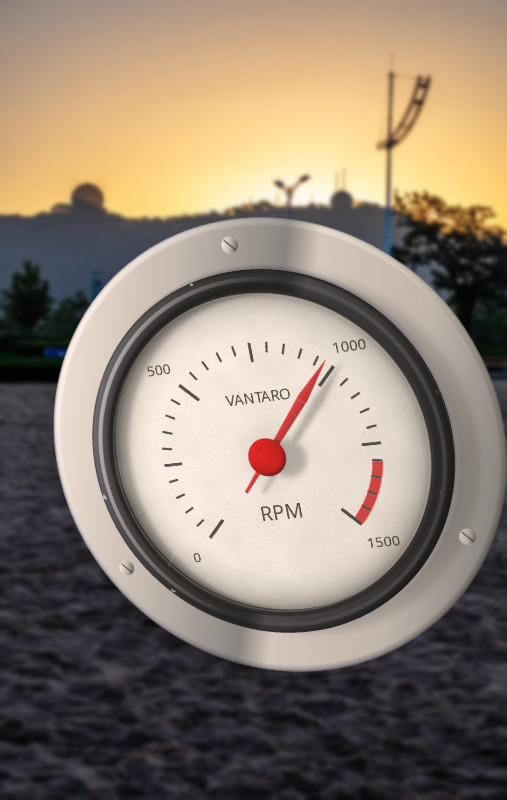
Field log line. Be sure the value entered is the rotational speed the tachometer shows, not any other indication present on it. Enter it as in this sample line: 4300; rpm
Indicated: 975; rpm
